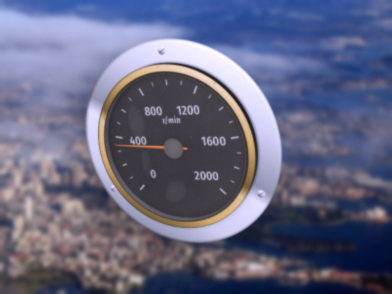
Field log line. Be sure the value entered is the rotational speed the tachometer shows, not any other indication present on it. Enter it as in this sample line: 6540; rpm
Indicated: 350; rpm
